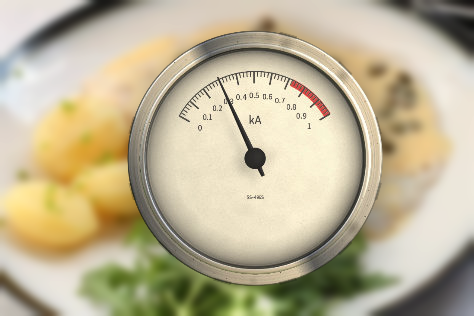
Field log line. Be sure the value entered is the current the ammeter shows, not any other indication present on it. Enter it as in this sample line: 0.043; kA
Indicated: 0.3; kA
